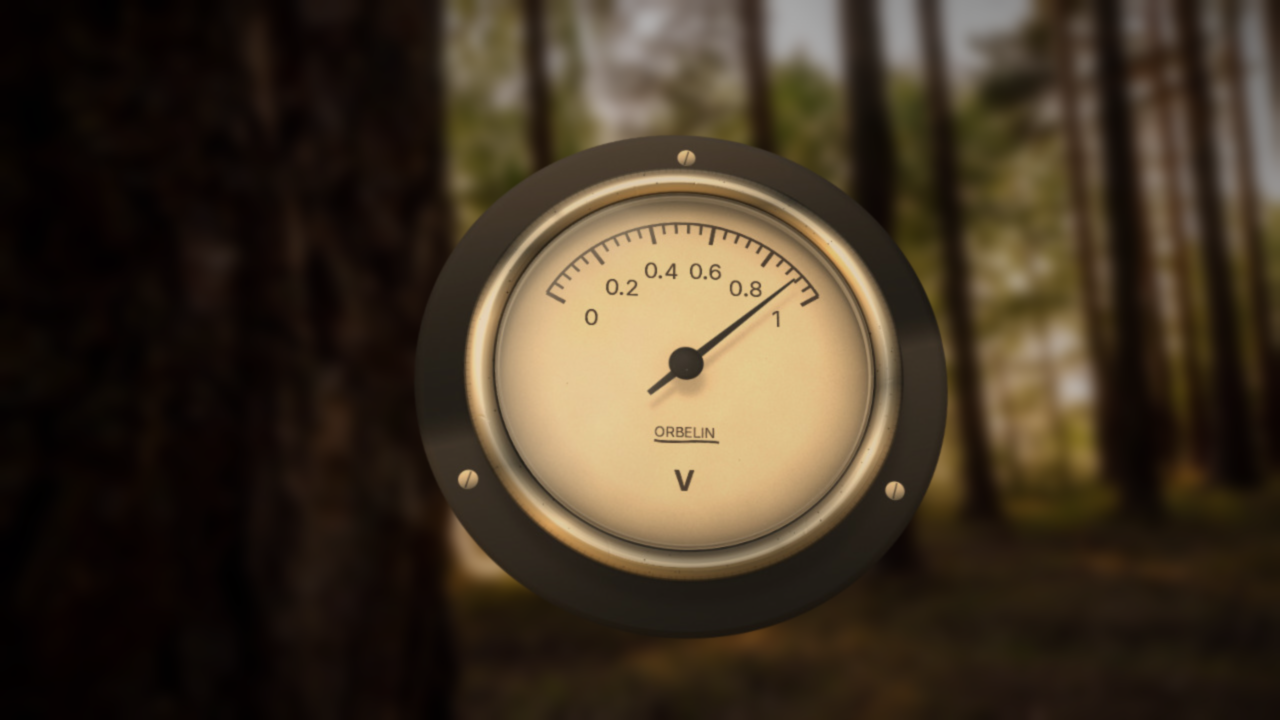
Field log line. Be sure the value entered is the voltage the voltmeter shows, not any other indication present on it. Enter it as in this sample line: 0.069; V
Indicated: 0.92; V
